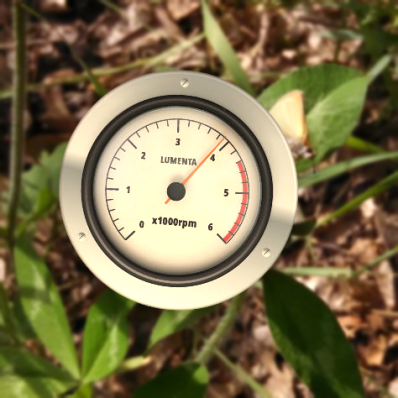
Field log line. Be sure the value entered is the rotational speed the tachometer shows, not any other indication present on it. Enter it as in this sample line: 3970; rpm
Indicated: 3900; rpm
